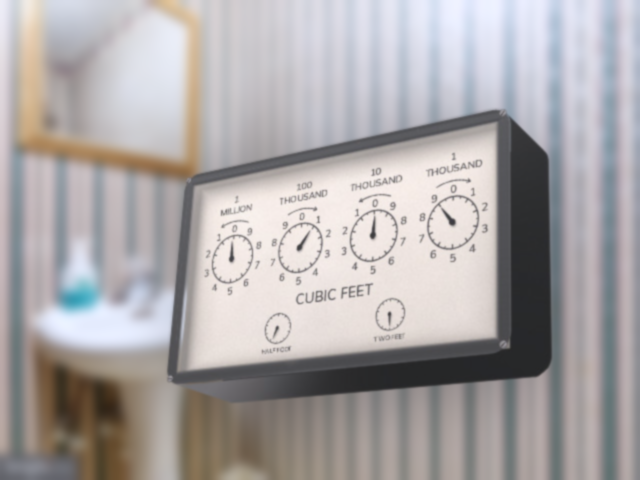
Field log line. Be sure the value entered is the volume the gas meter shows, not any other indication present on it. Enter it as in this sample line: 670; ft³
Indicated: 9900; ft³
